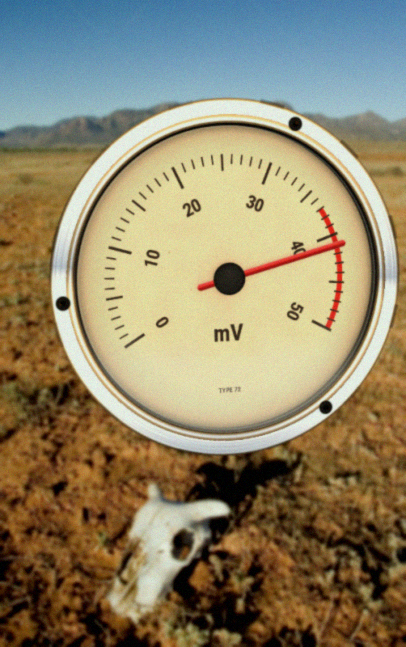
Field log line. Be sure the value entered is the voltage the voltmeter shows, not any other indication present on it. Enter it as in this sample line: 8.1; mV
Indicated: 41; mV
